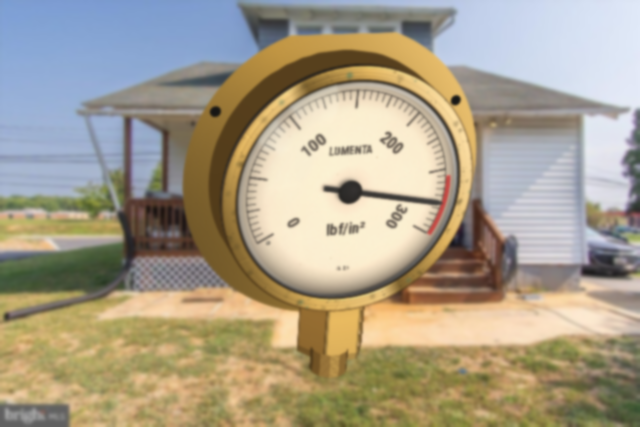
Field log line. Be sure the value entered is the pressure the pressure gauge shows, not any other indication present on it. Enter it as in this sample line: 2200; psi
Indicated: 275; psi
